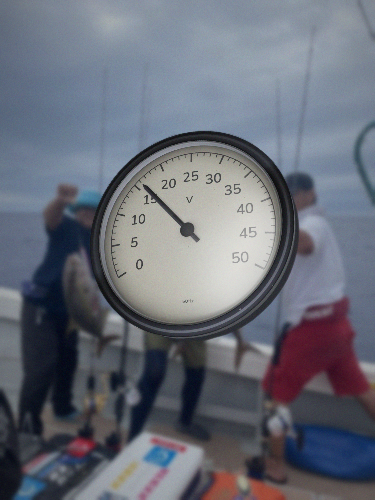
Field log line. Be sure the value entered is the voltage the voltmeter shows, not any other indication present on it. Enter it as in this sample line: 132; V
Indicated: 16; V
